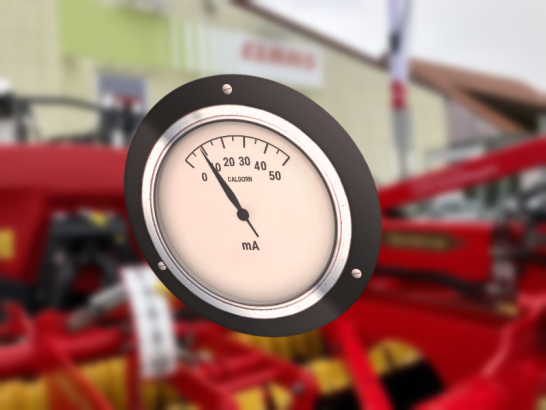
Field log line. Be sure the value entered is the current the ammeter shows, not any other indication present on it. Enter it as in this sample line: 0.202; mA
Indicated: 10; mA
